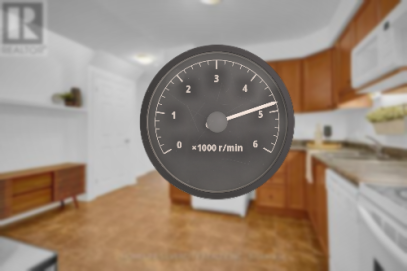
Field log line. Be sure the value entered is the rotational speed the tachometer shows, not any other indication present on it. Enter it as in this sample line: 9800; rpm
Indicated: 4800; rpm
